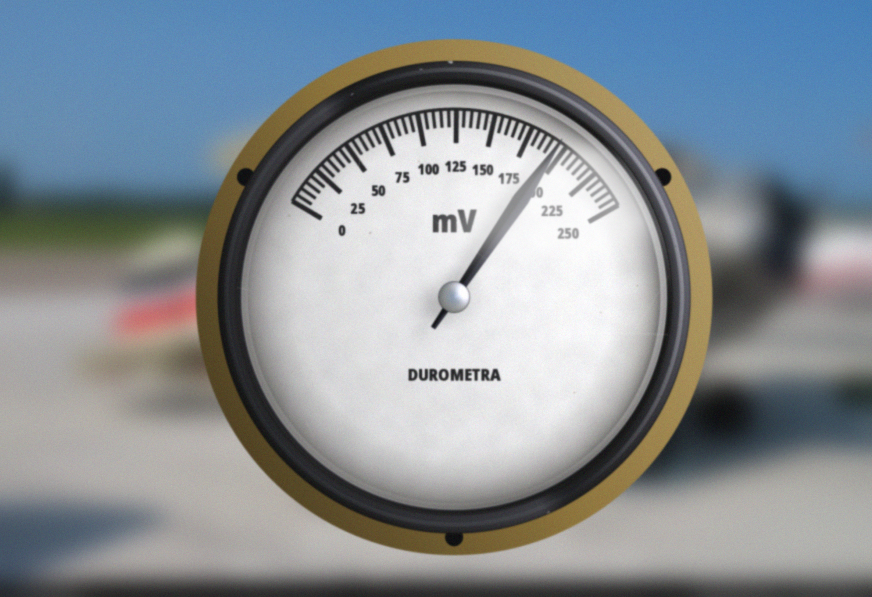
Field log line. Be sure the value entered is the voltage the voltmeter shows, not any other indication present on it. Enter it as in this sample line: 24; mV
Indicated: 195; mV
